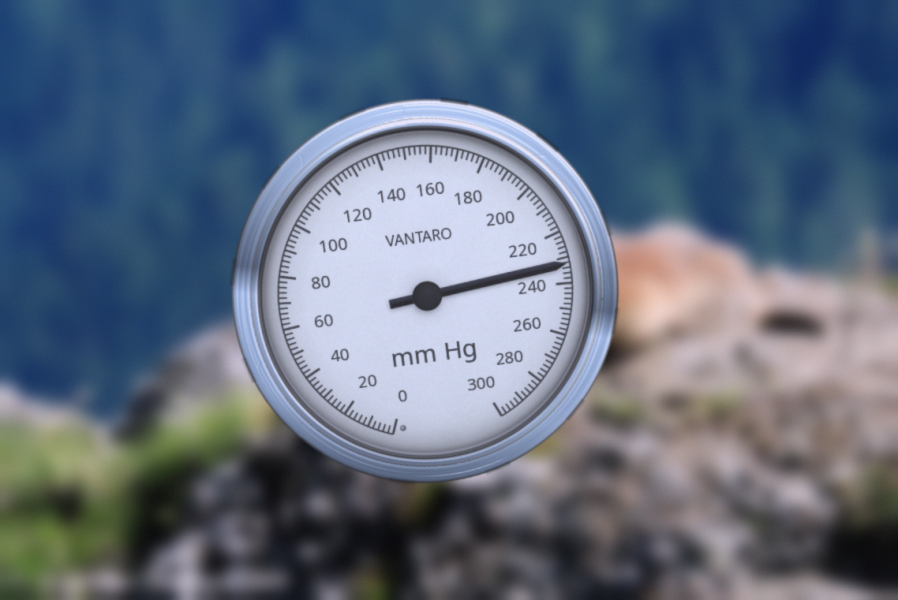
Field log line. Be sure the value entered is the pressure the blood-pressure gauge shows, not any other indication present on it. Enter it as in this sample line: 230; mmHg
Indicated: 232; mmHg
